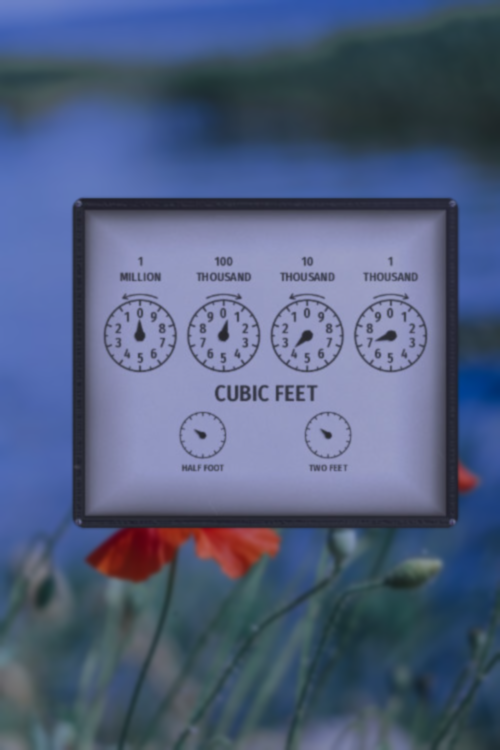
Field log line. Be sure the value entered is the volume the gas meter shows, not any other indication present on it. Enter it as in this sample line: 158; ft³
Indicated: 3700; ft³
